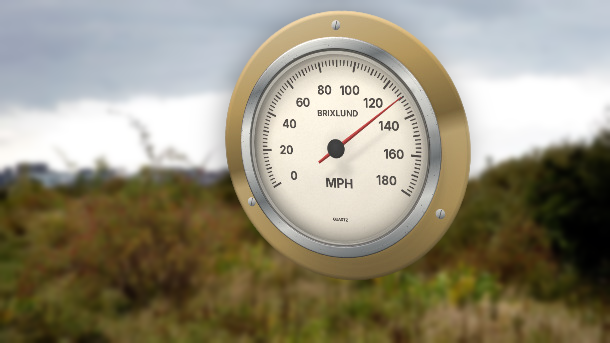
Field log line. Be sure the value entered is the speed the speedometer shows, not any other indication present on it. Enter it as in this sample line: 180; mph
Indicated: 130; mph
